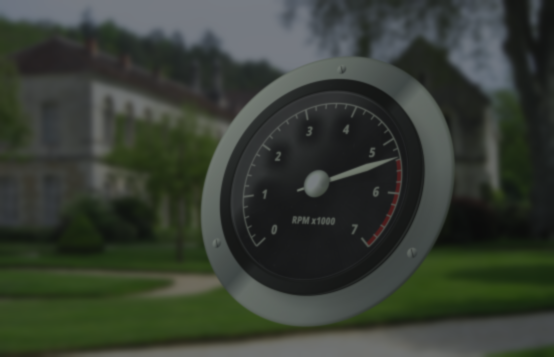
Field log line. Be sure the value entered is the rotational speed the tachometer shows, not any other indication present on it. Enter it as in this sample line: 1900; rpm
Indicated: 5400; rpm
